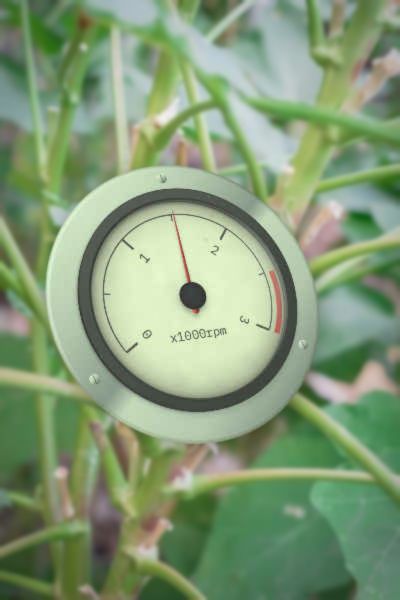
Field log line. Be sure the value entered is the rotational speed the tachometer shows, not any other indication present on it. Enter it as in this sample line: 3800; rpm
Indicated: 1500; rpm
